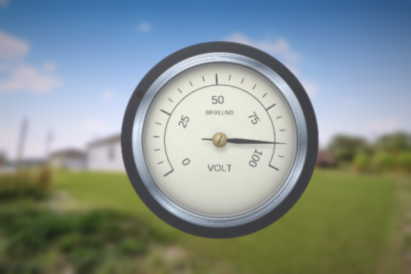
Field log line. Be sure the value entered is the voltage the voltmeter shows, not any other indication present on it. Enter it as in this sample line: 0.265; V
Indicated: 90; V
